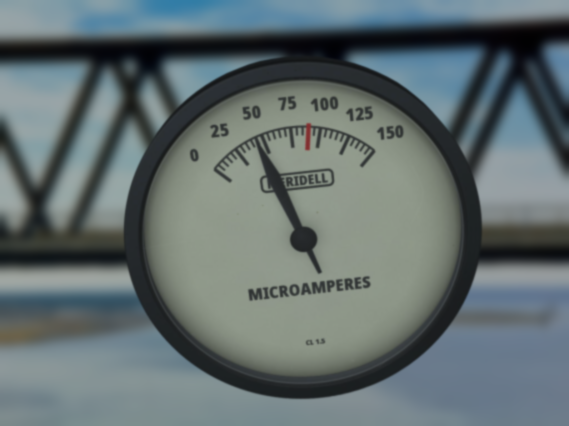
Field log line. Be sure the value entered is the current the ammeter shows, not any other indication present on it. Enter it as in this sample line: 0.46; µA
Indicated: 45; µA
